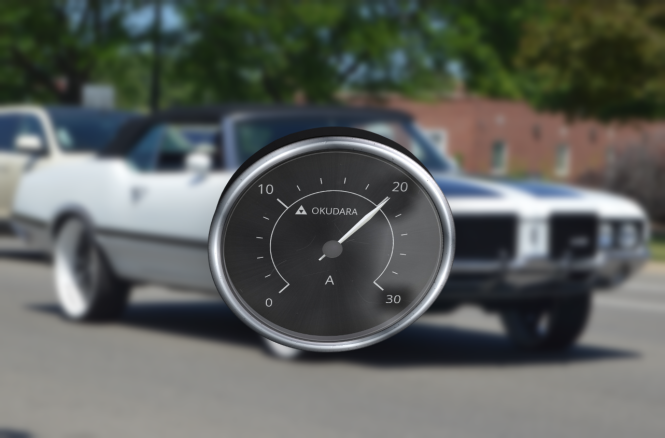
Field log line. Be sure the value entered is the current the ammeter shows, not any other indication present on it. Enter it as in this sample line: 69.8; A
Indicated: 20; A
